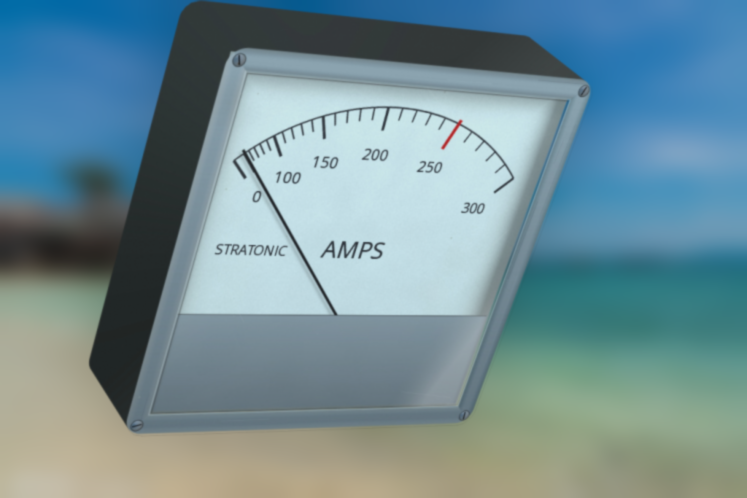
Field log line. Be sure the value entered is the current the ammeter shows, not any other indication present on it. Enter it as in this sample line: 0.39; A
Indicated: 50; A
